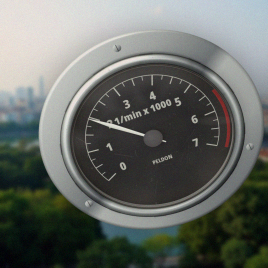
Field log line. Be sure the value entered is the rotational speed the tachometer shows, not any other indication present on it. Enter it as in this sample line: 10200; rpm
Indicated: 2000; rpm
